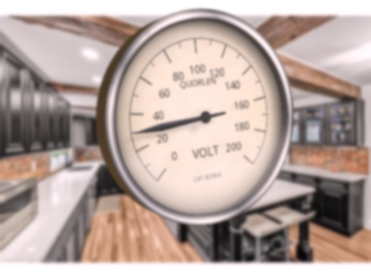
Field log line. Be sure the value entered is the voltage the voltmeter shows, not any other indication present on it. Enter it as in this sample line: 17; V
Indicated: 30; V
